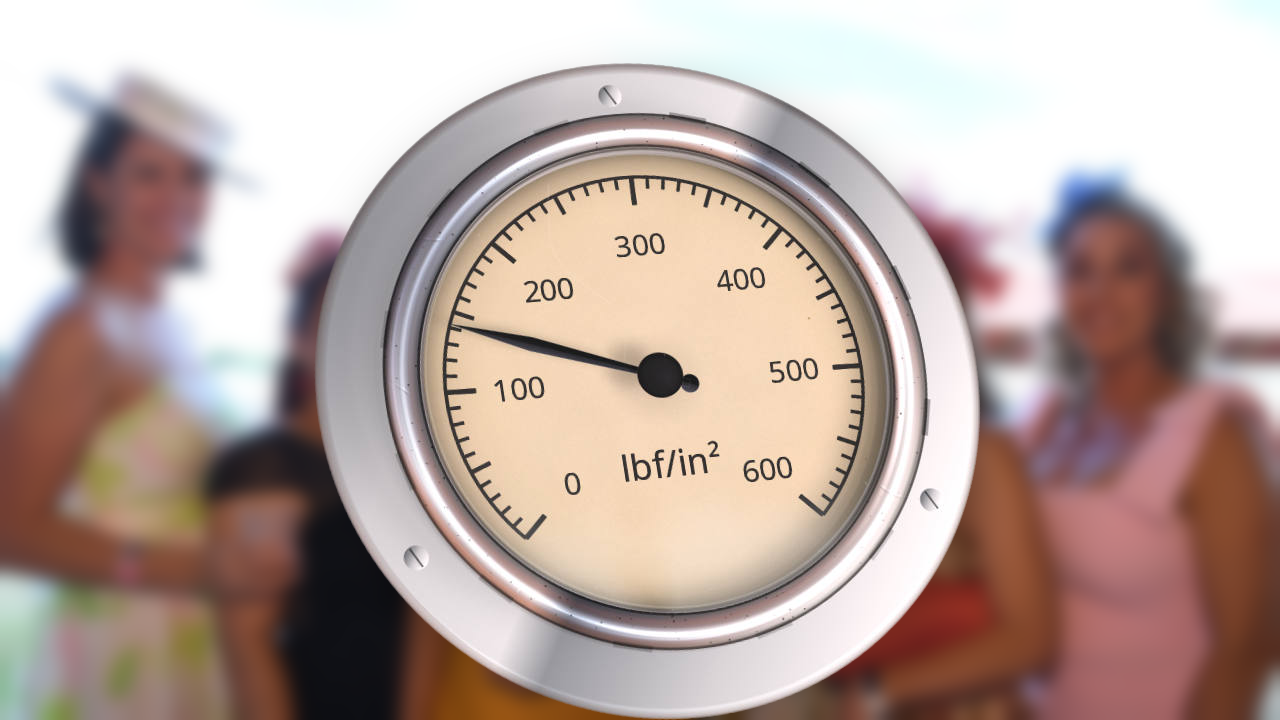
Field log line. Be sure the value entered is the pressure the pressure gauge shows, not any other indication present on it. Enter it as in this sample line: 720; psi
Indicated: 140; psi
